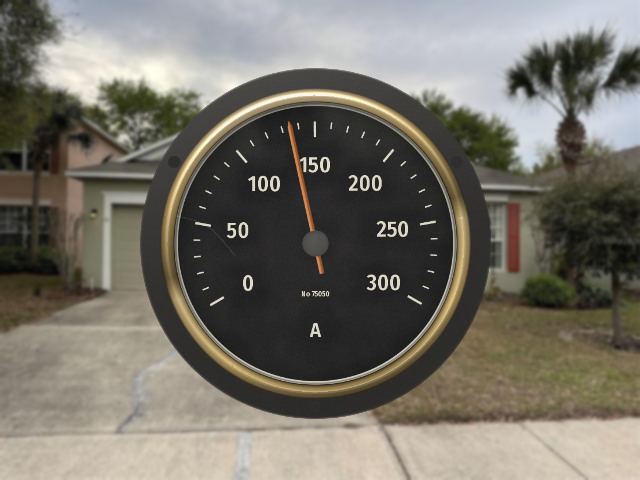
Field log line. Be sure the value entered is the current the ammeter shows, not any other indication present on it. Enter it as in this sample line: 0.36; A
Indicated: 135; A
